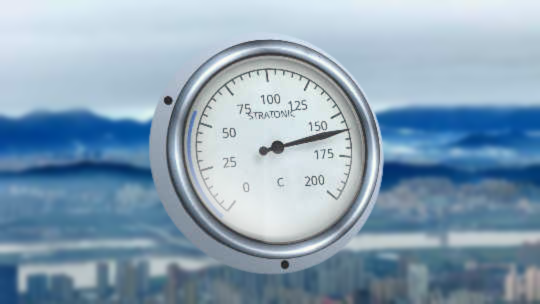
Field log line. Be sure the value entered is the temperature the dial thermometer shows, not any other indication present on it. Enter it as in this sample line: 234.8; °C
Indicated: 160; °C
